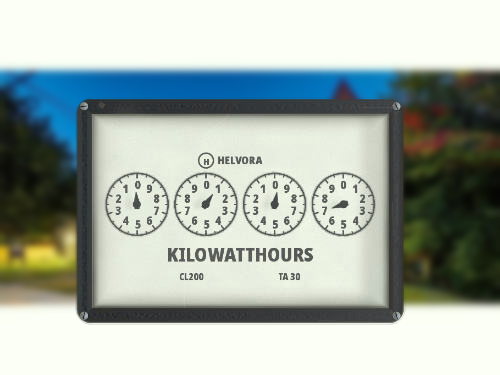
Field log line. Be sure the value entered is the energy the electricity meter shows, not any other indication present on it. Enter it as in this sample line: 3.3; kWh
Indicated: 97; kWh
